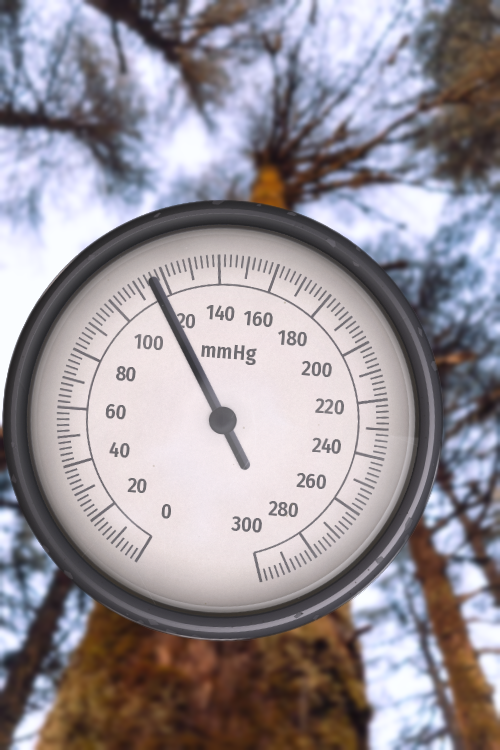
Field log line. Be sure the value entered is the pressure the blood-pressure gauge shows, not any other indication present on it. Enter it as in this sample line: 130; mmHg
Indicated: 116; mmHg
